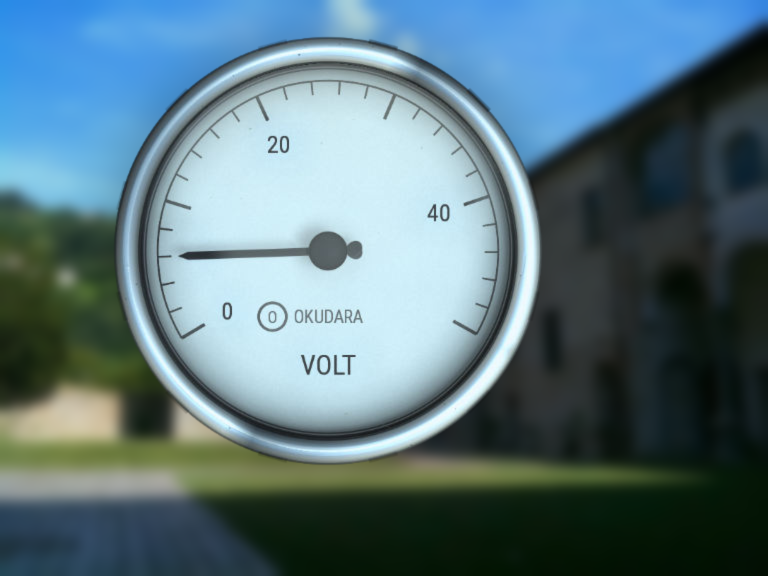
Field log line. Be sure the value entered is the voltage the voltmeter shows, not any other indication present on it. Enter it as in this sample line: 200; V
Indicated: 6; V
